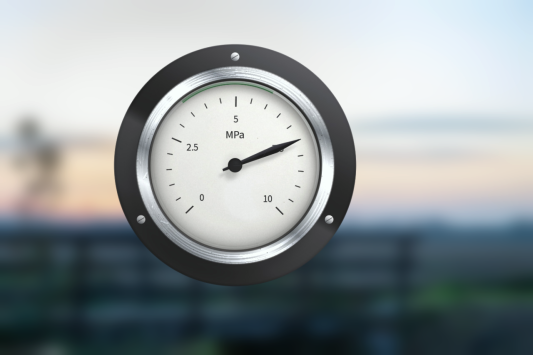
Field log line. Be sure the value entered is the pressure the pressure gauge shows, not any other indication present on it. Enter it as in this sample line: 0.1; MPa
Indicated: 7.5; MPa
